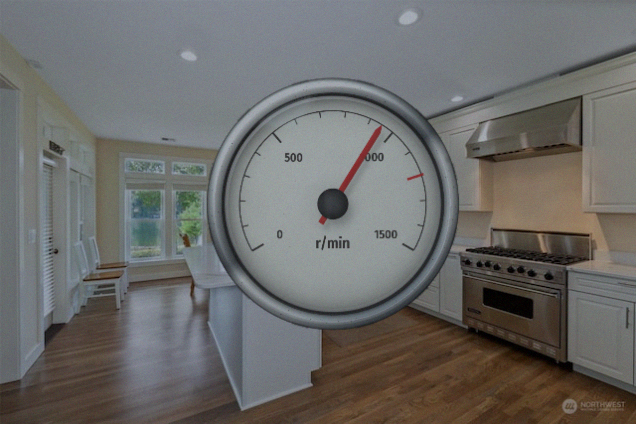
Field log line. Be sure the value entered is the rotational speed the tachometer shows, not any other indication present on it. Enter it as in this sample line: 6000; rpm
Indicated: 950; rpm
